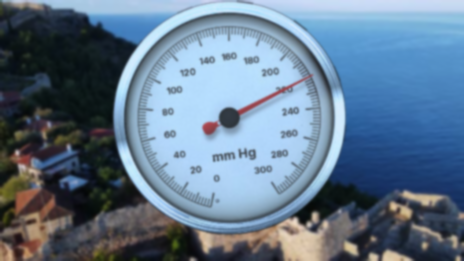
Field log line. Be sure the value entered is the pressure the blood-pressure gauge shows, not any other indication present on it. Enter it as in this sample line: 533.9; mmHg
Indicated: 220; mmHg
